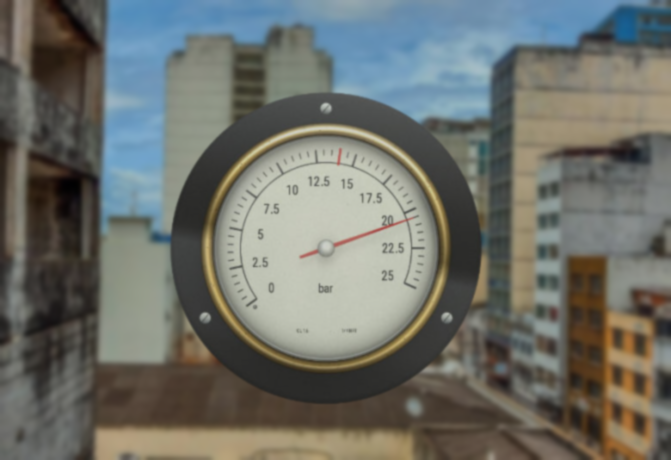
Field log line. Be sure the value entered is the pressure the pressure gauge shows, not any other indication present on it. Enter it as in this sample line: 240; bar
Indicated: 20.5; bar
